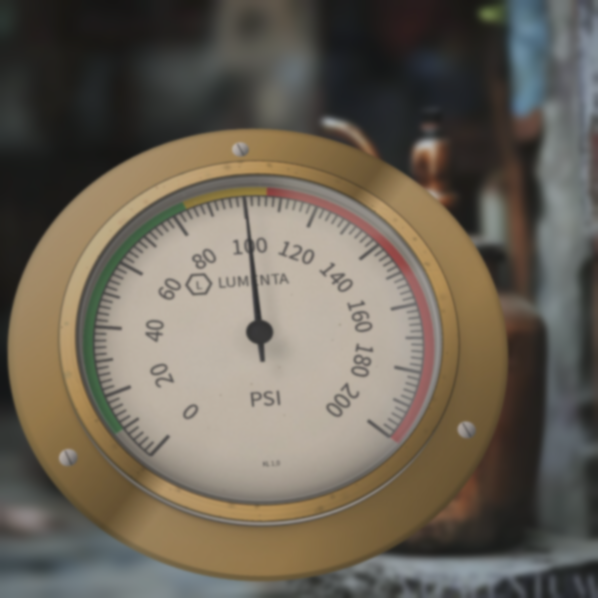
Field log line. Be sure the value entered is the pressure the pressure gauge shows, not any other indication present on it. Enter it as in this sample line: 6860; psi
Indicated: 100; psi
